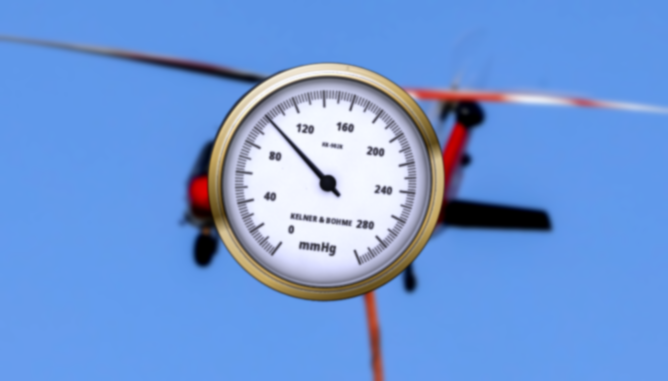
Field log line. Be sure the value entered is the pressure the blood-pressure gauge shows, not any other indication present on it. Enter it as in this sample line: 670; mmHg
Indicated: 100; mmHg
